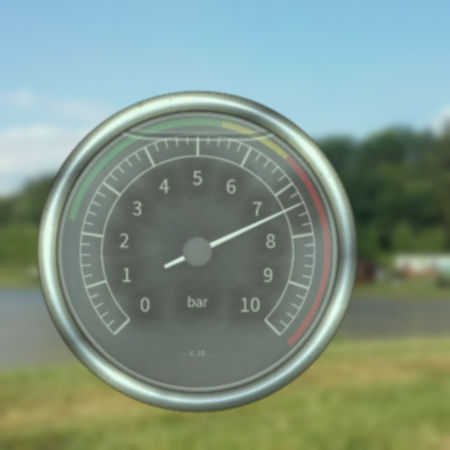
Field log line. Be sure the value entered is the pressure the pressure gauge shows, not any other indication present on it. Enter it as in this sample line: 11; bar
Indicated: 7.4; bar
